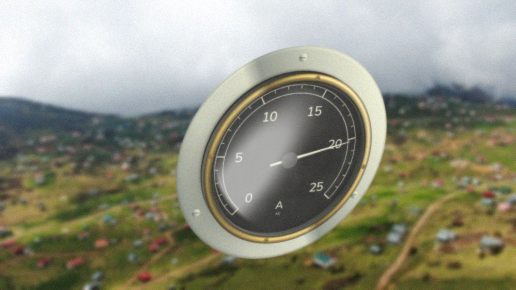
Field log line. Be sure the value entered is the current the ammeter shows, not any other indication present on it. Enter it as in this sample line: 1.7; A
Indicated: 20; A
